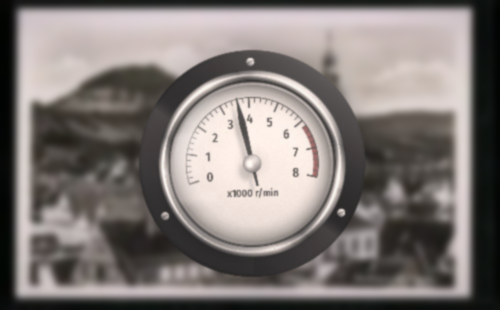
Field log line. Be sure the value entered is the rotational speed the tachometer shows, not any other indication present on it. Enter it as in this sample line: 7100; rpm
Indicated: 3600; rpm
